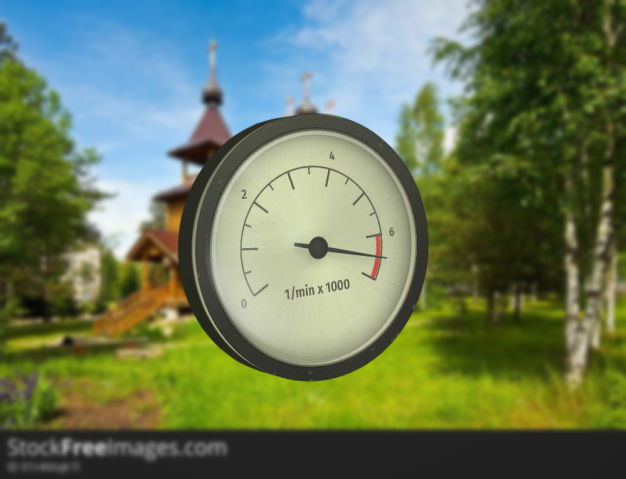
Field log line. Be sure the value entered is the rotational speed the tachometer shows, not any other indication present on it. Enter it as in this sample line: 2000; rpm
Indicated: 6500; rpm
